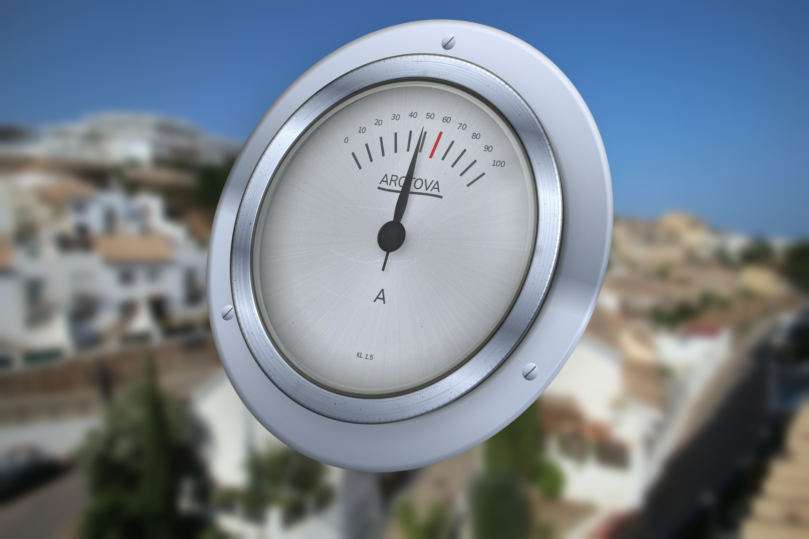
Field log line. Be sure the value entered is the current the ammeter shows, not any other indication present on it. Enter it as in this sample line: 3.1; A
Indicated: 50; A
